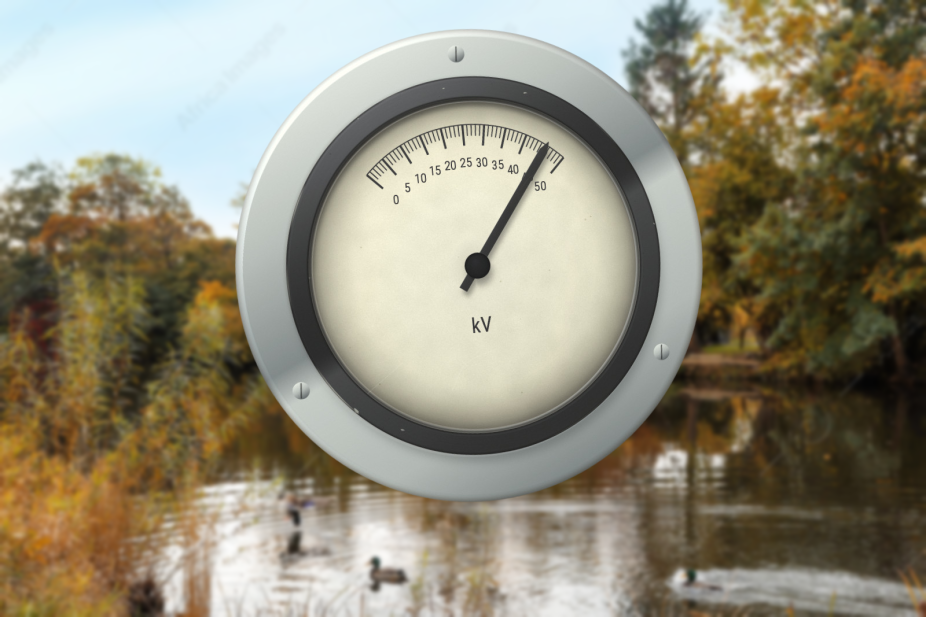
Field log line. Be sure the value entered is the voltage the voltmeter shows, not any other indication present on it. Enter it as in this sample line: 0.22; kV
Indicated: 45; kV
